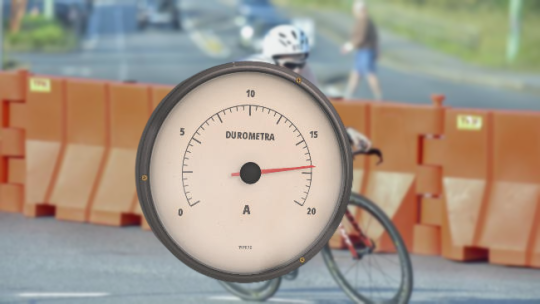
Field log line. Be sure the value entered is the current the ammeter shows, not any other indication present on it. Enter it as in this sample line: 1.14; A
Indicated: 17; A
